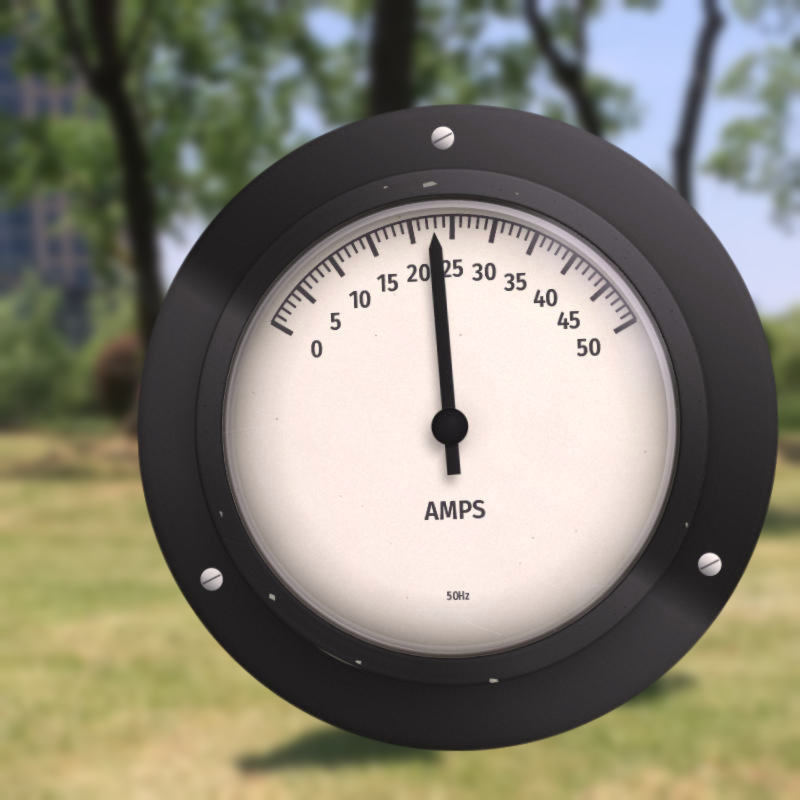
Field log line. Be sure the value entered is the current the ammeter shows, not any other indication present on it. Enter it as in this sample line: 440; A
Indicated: 23; A
